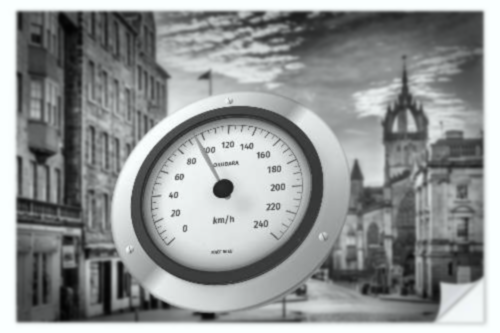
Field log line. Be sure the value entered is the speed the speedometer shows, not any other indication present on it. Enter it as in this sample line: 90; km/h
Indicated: 95; km/h
